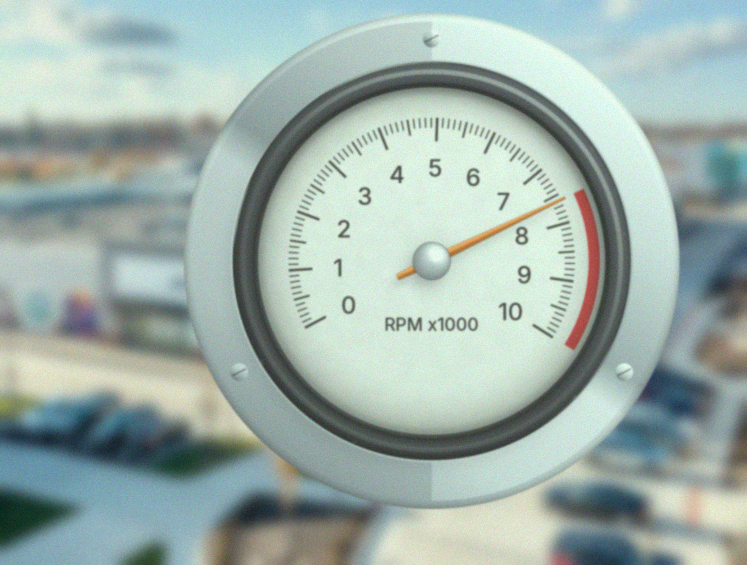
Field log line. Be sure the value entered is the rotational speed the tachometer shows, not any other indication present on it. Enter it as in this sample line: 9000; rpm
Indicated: 7600; rpm
